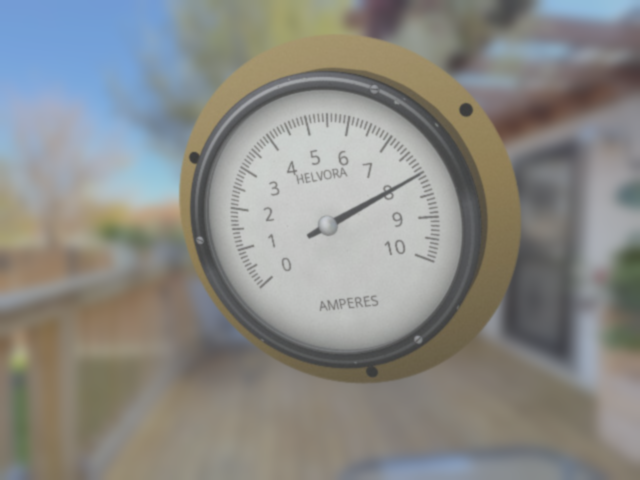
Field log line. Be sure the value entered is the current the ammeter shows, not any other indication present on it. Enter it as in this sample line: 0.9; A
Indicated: 8; A
